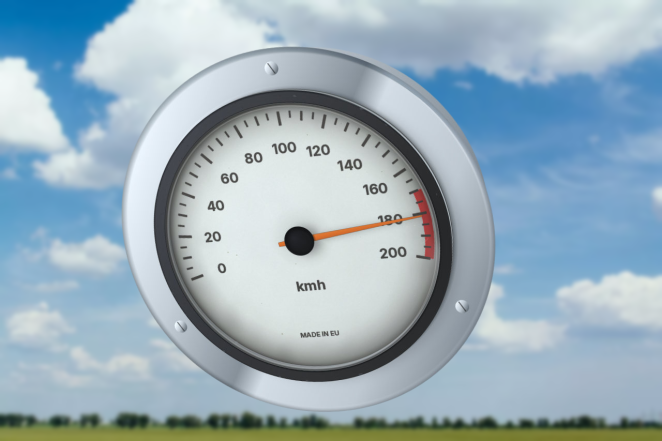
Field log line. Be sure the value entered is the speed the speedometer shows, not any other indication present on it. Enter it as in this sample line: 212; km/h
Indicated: 180; km/h
